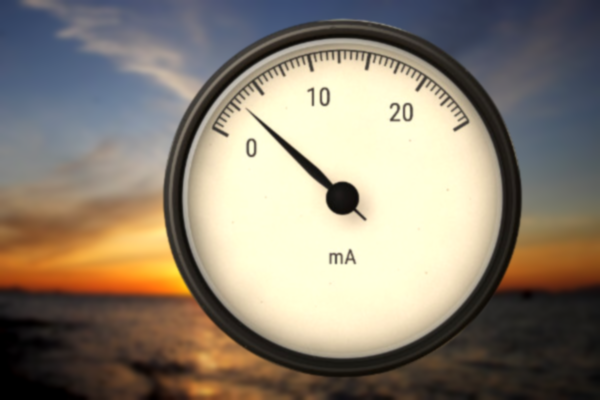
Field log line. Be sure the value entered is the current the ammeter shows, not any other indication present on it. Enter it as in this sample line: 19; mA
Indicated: 3; mA
